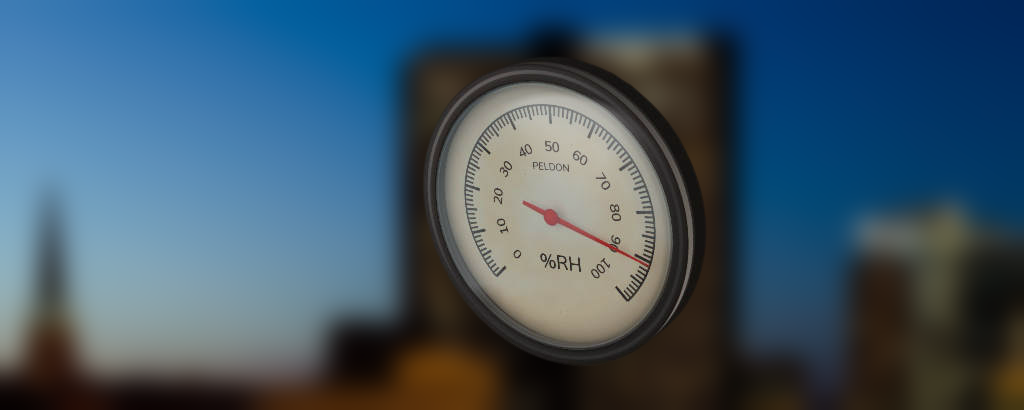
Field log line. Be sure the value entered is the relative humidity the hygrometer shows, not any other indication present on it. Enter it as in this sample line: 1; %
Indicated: 90; %
